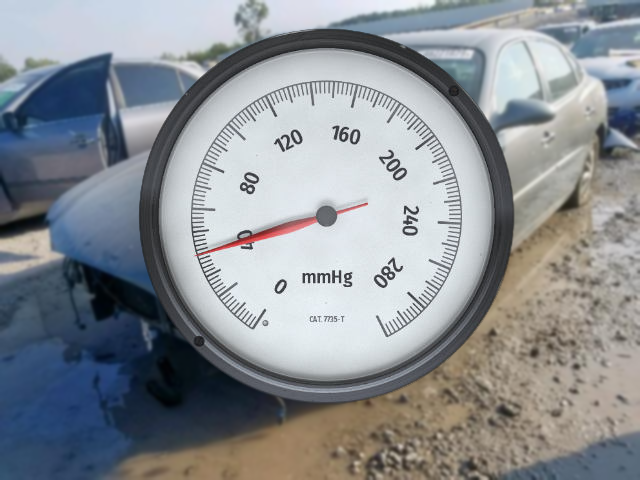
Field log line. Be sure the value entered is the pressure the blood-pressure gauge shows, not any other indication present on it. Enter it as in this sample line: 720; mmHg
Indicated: 40; mmHg
